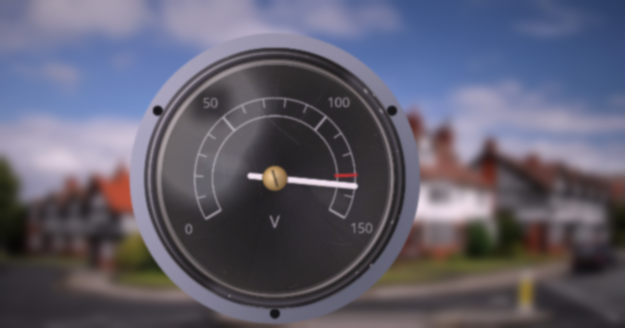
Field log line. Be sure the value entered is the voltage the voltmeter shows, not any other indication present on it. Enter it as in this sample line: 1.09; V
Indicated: 135; V
